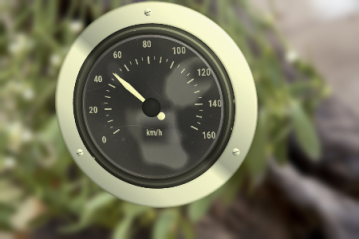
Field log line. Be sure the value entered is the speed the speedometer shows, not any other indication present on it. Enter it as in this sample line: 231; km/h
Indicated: 50; km/h
